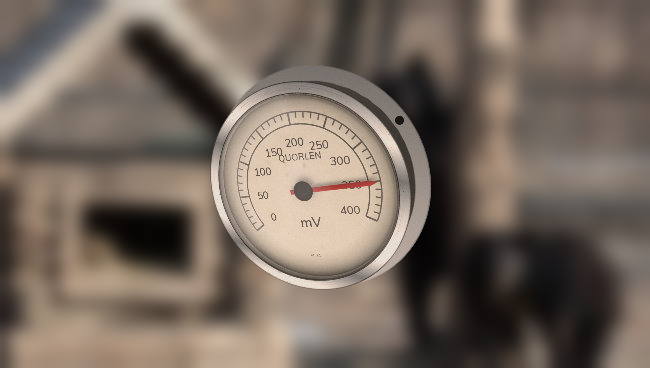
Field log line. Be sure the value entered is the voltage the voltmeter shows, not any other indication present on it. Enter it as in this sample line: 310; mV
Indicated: 350; mV
